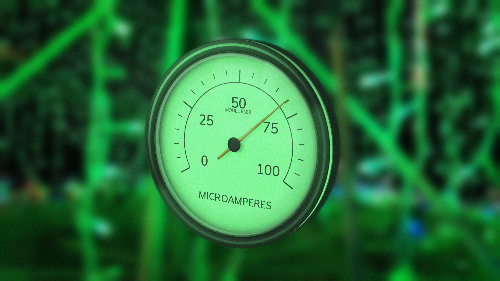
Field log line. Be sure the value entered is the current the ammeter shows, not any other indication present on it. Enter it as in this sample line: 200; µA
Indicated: 70; µA
